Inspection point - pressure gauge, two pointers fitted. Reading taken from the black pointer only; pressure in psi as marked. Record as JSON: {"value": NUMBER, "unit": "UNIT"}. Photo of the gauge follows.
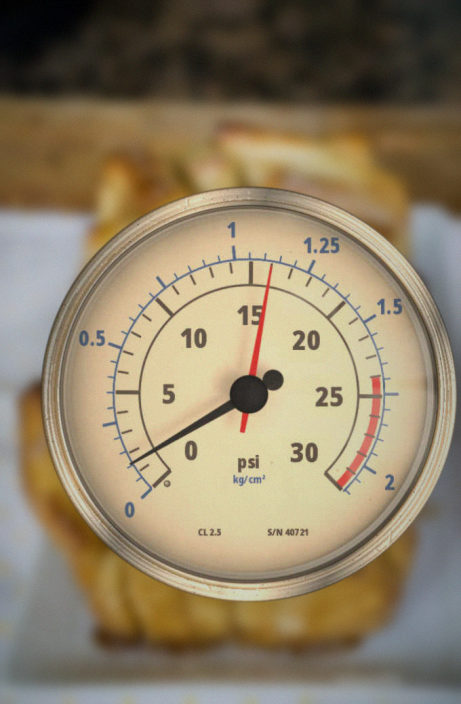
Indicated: {"value": 1.5, "unit": "psi"}
